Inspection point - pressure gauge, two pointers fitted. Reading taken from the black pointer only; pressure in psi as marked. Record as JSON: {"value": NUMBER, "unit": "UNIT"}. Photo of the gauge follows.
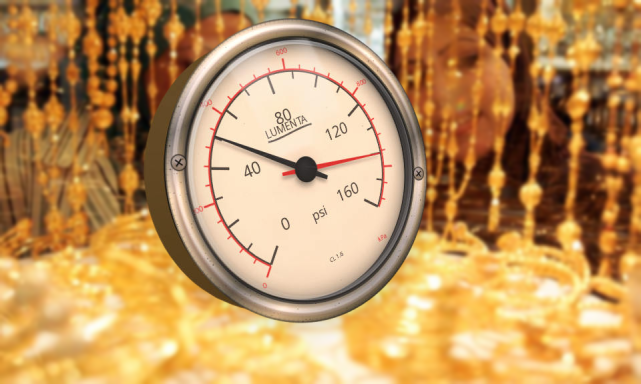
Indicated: {"value": 50, "unit": "psi"}
